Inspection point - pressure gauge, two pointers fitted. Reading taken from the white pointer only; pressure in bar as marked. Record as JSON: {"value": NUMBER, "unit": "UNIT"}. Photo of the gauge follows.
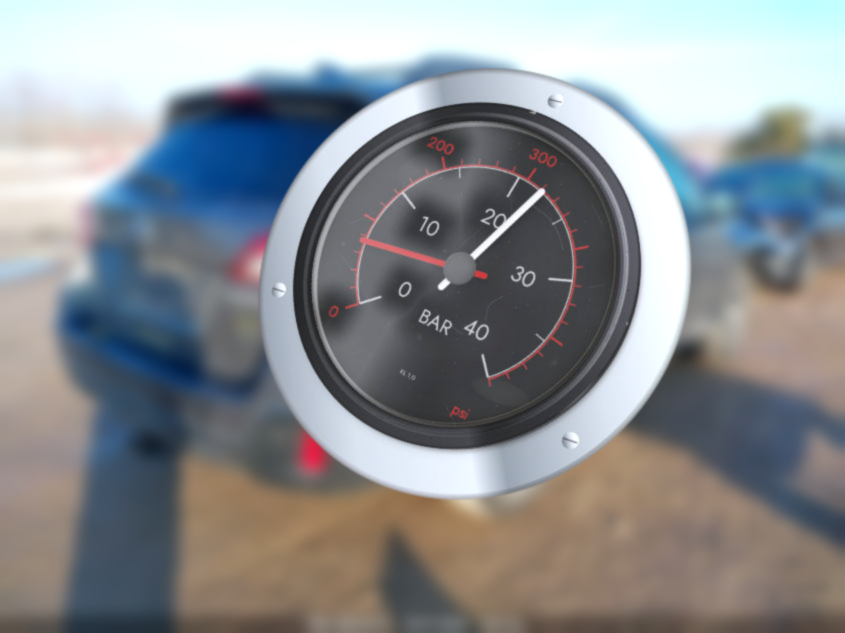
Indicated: {"value": 22.5, "unit": "bar"}
